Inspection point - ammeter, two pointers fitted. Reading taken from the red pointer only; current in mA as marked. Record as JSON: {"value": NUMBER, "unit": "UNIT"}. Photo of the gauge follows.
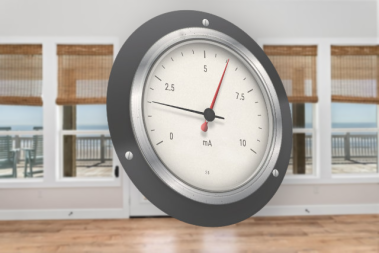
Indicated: {"value": 6, "unit": "mA"}
